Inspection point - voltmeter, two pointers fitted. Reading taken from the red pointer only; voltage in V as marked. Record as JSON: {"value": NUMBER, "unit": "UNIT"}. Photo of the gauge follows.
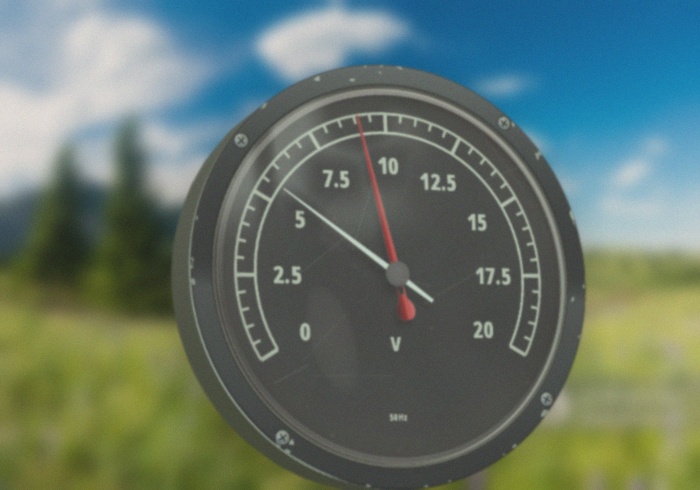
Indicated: {"value": 9, "unit": "V"}
